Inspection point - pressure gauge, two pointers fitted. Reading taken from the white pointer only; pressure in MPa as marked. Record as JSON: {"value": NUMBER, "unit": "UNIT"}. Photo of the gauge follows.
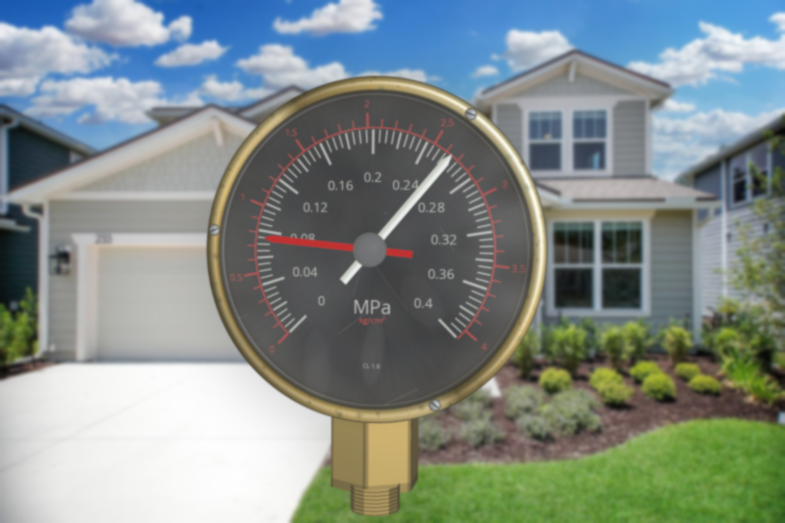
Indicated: {"value": 0.26, "unit": "MPa"}
